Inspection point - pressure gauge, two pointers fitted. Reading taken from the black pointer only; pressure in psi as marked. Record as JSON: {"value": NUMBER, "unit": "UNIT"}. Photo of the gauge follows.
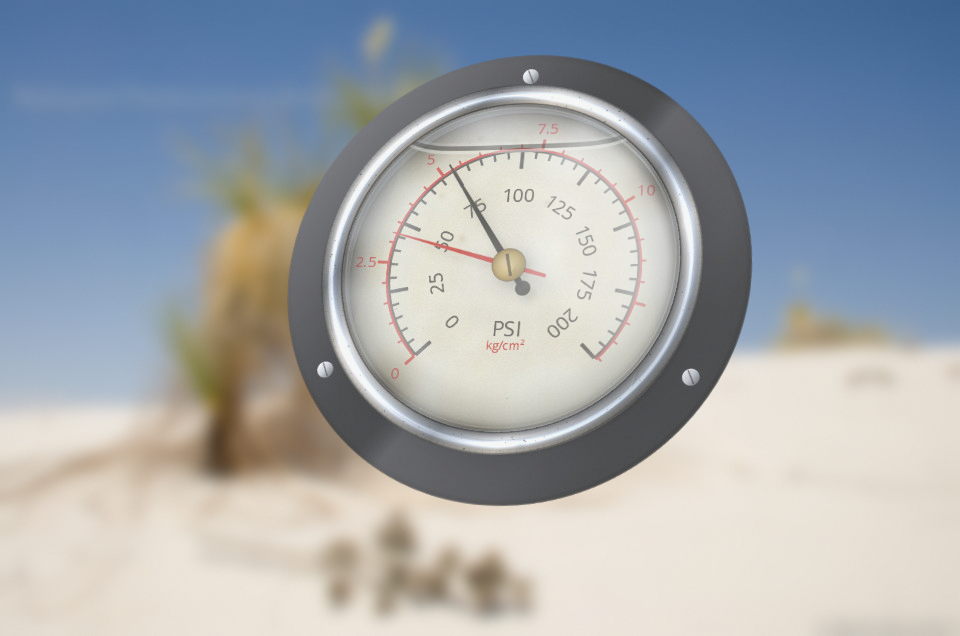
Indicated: {"value": 75, "unit": "psi"}
